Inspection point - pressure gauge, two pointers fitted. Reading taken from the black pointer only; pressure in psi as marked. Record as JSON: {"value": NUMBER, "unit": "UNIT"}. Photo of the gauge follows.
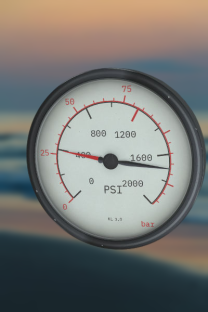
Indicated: {"value": 1700, "unit": "psi"}
